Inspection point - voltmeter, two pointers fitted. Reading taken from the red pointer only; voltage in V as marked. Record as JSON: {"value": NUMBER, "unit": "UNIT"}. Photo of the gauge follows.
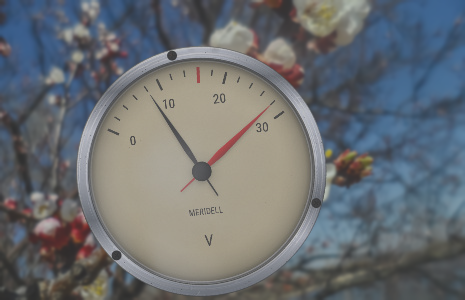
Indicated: {"value": 28, "unit": "V"}
